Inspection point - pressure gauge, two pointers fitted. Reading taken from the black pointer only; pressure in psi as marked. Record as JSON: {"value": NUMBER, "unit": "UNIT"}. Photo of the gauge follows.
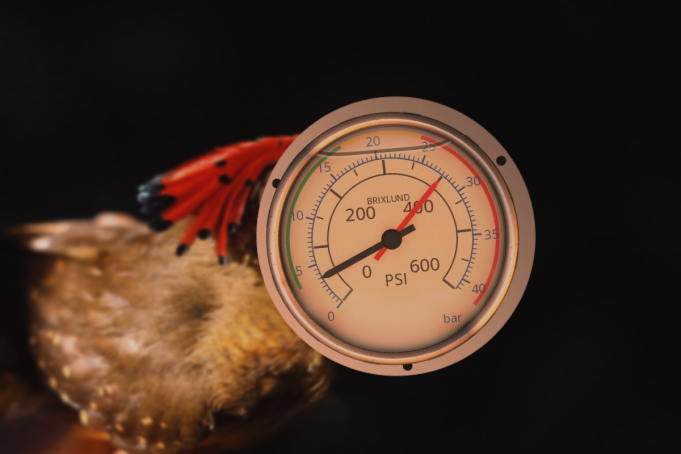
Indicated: {"value": 50, "unit": "psi"}
